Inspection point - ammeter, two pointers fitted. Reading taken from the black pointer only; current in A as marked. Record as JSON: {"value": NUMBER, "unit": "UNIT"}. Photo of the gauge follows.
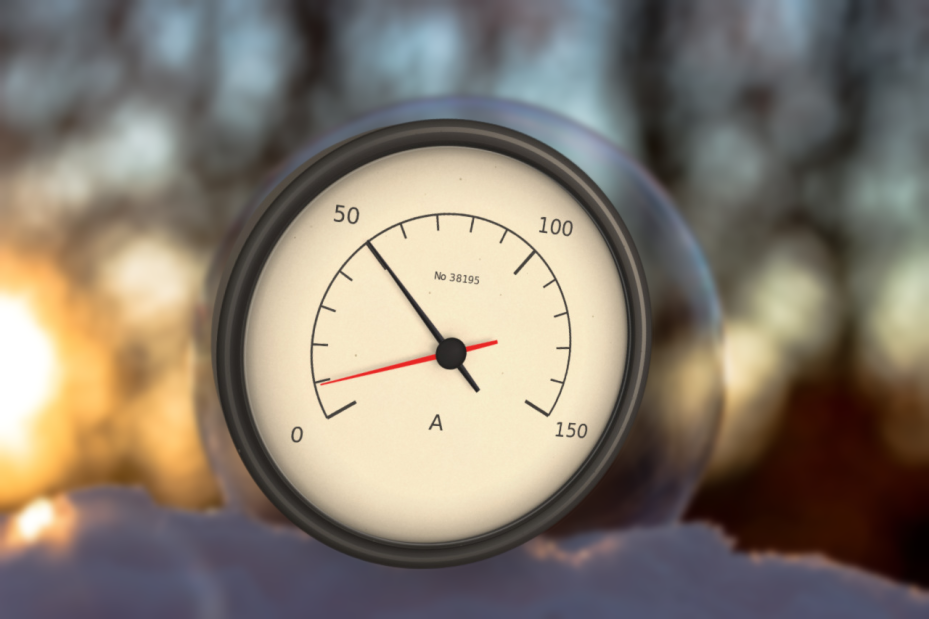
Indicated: {"value": 50, "unit": "A"}
